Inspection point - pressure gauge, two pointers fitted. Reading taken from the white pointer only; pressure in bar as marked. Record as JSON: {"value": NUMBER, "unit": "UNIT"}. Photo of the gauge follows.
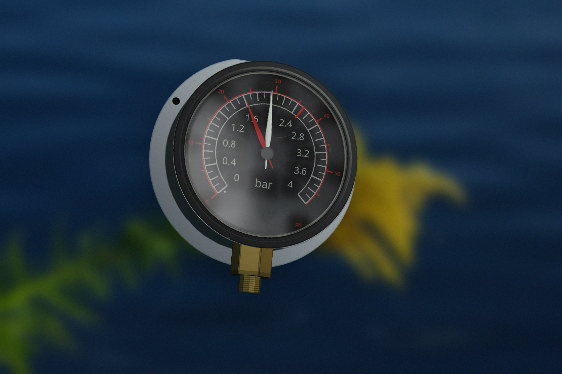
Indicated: {"value": 2, "unit": "bar"}
